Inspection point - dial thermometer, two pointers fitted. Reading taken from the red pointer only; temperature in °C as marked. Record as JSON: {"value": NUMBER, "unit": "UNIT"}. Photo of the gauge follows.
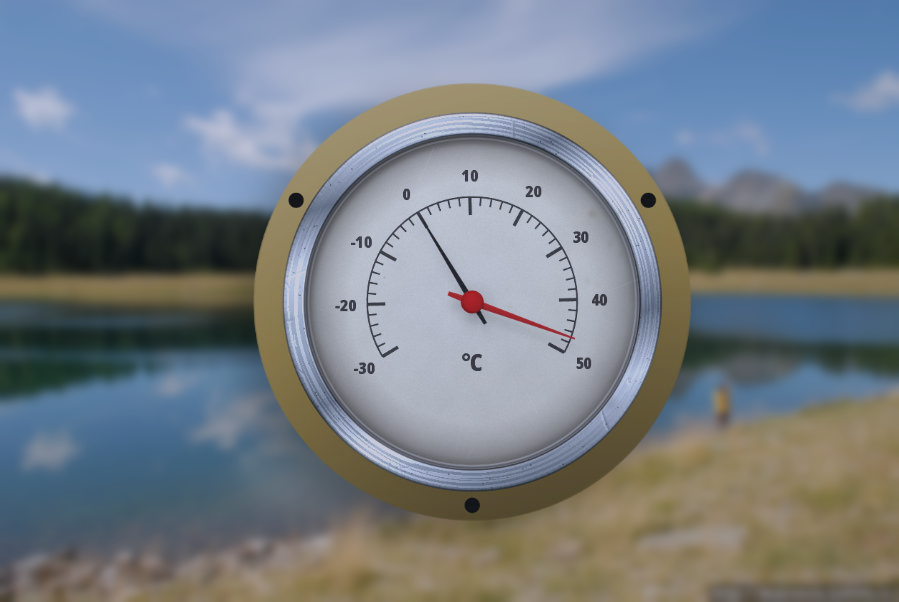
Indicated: {"value": 47, "unit": "°C"}
